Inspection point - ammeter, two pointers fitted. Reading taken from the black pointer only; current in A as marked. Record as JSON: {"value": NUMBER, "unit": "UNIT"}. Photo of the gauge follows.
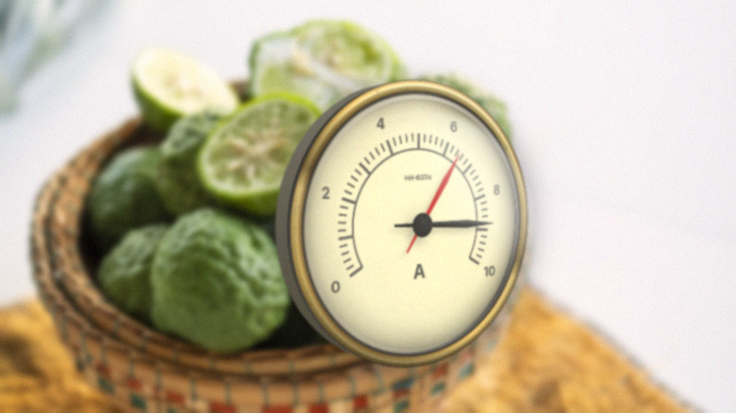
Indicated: {"value": 8.8, "unit": "A"}
